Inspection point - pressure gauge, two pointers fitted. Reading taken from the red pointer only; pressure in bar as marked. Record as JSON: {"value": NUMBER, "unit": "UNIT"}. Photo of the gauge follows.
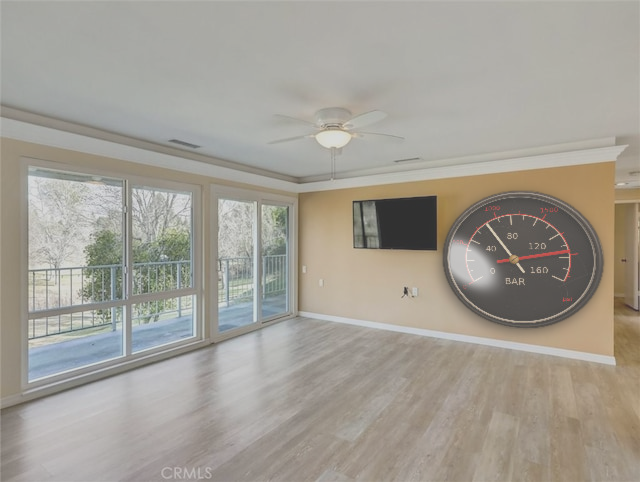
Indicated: {"value": 135, "unit": "bar"}
